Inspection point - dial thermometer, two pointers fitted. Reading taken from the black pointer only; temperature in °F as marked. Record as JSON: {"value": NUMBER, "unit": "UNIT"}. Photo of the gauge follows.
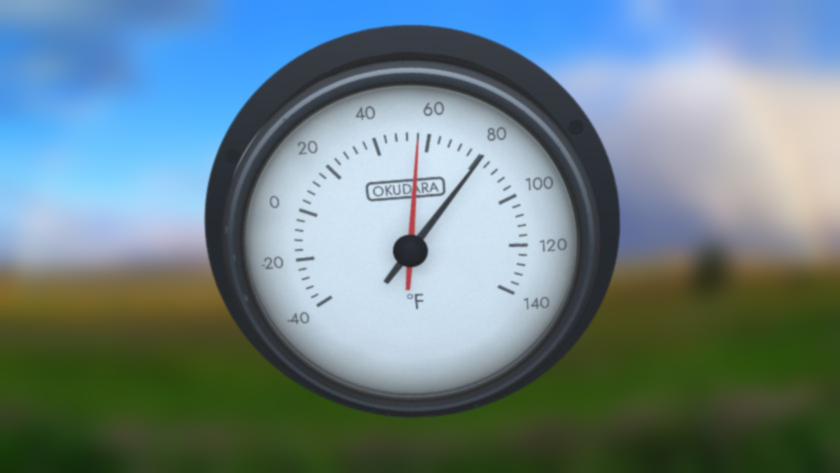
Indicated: {"value": 80, "unit": "°F"}
